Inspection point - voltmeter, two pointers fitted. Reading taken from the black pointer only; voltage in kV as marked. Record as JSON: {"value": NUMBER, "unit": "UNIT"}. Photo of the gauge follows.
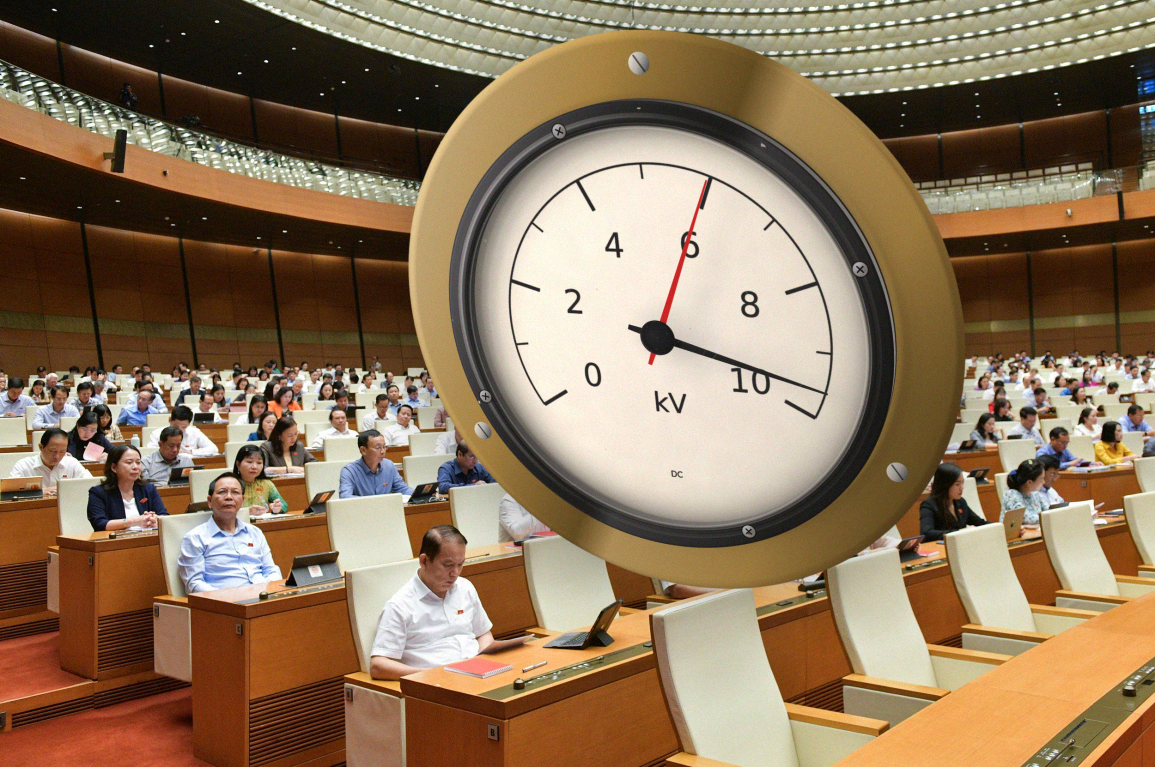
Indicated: {"value": 9.5, "unit": "kV"}
